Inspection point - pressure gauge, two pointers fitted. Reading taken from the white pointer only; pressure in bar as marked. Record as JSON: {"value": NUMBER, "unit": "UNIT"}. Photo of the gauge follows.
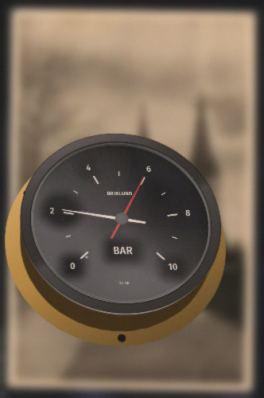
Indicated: {"value": 2, "unit": "bar"}
